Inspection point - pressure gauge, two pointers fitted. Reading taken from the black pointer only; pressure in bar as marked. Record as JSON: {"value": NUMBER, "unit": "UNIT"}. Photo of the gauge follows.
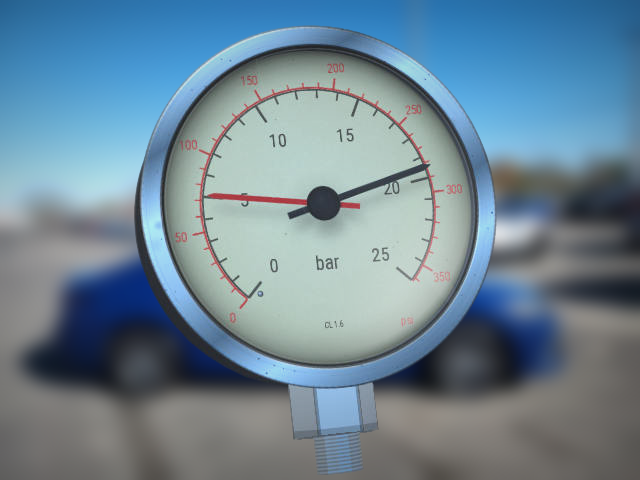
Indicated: {"value": 19.5, "unit": "bar"}
